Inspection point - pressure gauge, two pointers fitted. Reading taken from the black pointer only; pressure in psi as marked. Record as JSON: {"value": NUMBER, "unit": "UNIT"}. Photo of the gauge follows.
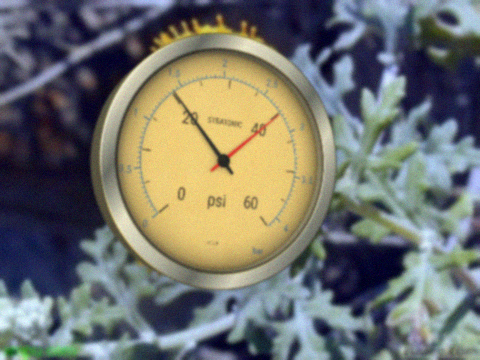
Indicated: {"value": 20, "unit": "psi"}
